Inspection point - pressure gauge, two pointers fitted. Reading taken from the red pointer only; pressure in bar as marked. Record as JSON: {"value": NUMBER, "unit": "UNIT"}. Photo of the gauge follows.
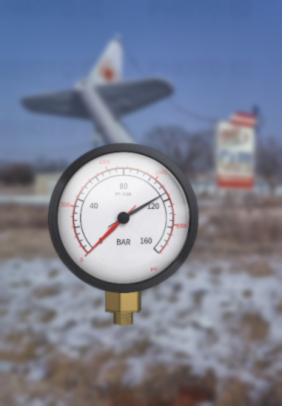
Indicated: {"value": 0, "unit": "bar"}
